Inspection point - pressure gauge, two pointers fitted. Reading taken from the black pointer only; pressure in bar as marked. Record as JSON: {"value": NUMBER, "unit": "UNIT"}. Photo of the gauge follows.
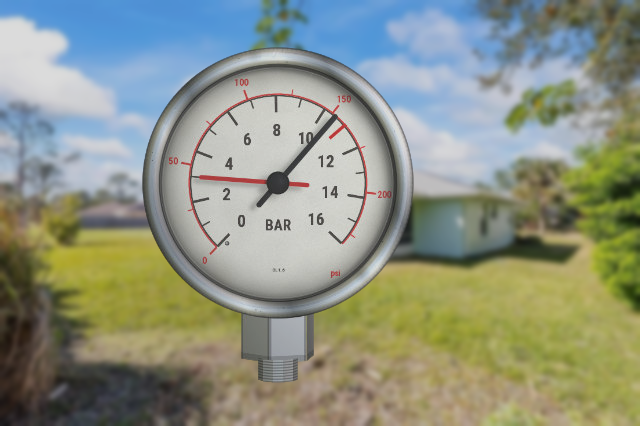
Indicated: {"value": 10.5, "unit": "bar"}
